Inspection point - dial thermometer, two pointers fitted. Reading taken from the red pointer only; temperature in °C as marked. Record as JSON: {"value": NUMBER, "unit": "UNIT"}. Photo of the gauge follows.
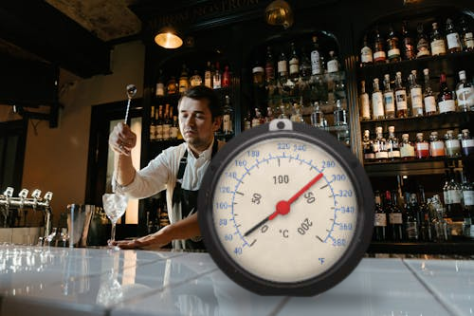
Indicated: {"value": 140, "unit": "°C"}
